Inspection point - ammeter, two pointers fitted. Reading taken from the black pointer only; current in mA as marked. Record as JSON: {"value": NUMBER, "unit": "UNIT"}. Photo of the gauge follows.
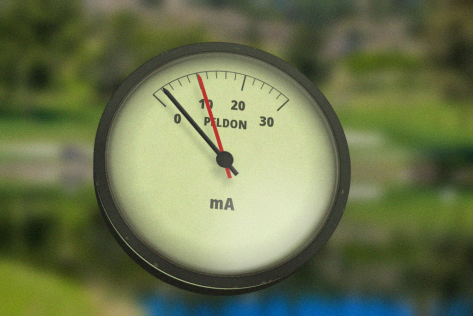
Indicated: {"value": 2, "unit": "mA"}
